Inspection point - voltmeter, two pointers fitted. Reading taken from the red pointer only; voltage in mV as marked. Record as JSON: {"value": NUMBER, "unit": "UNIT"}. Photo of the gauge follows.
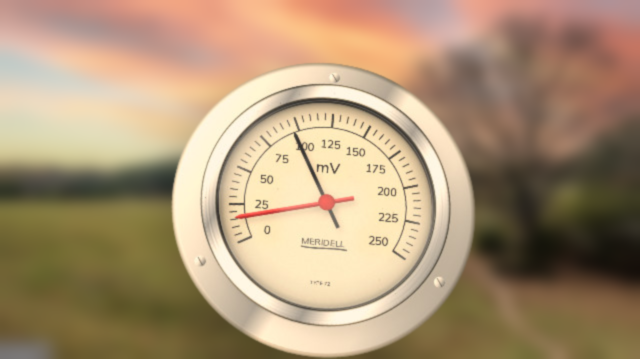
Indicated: {"value": 15, "unit": "mV"}
